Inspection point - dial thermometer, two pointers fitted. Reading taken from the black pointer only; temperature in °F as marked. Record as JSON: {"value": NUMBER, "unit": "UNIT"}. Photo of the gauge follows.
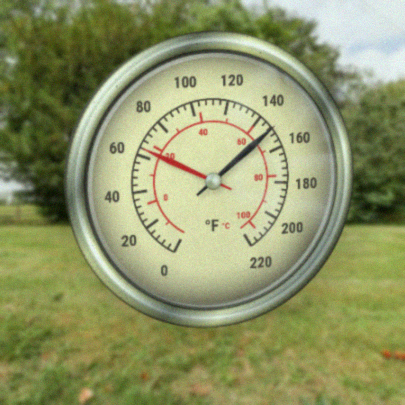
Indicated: {"value": 148, "unit": "°F"}
